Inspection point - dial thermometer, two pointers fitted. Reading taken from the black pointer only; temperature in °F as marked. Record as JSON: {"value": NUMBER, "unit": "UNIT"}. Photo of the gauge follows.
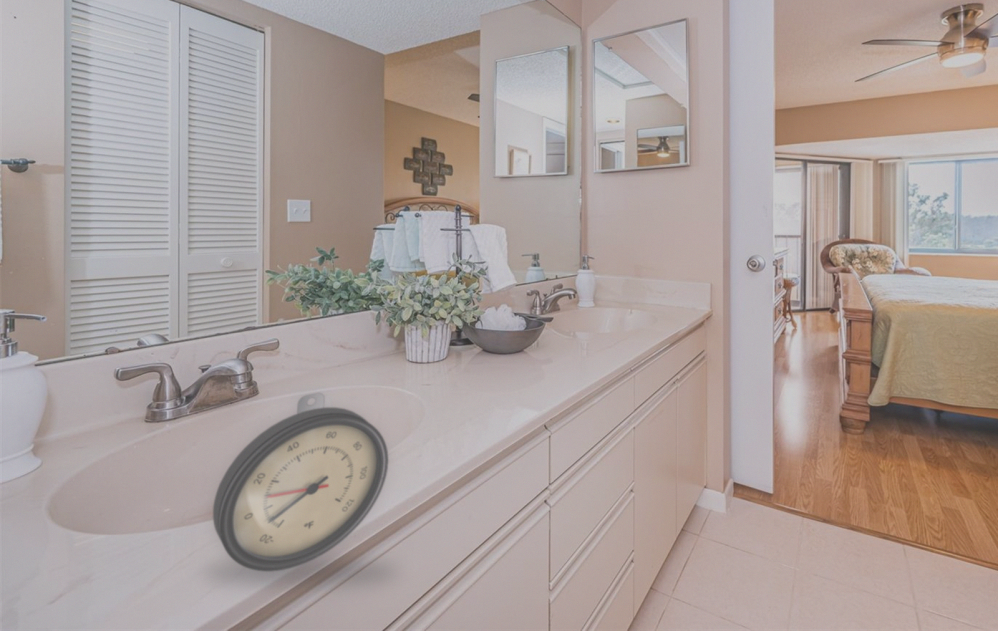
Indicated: {"value": -10, "unit": "°F"}
